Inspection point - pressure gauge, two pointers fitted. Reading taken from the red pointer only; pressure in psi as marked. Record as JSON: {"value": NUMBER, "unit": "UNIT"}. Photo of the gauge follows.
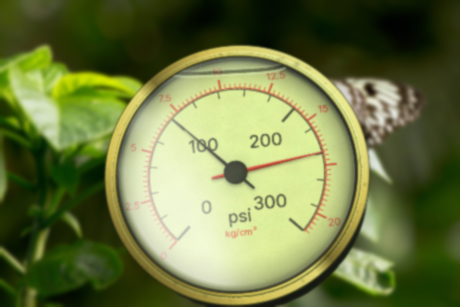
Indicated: {"value": 240, "unit": "psi"}
